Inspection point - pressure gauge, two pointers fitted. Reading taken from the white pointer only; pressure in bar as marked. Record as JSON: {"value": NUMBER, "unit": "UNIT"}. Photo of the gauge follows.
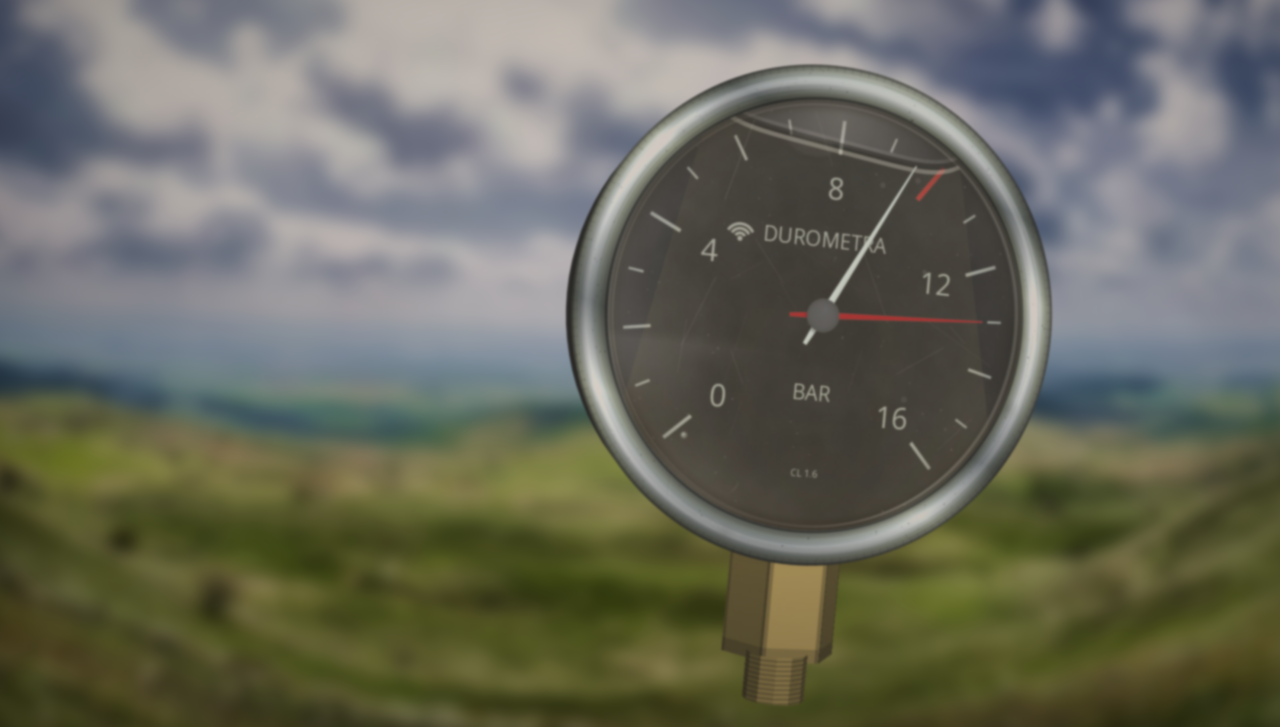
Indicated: {"value": 9.5, "unit": "bar"}
